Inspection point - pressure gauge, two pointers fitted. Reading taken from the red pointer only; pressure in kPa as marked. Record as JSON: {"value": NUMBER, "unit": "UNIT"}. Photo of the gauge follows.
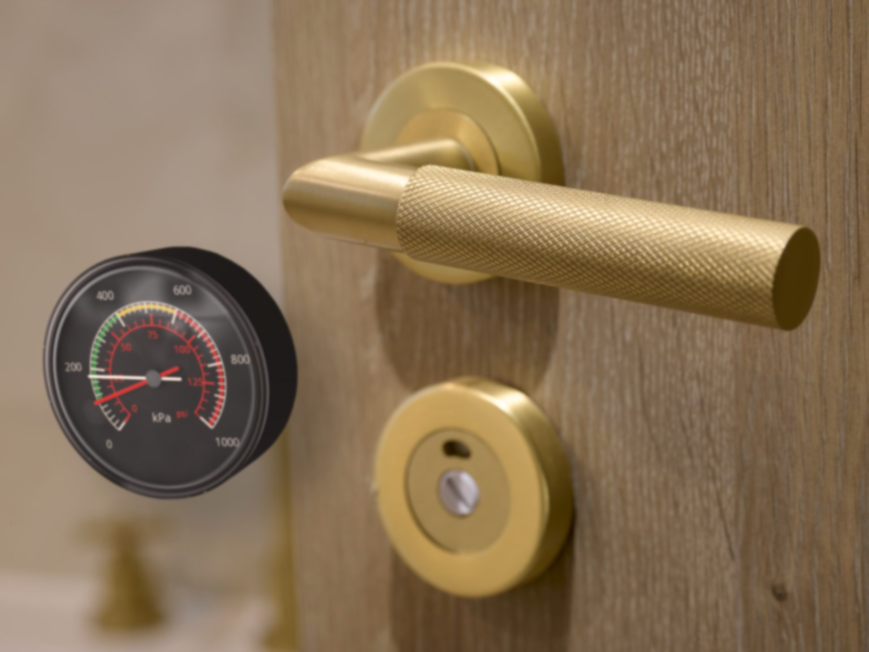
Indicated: {"value": 100, "unit": "kPa"}
